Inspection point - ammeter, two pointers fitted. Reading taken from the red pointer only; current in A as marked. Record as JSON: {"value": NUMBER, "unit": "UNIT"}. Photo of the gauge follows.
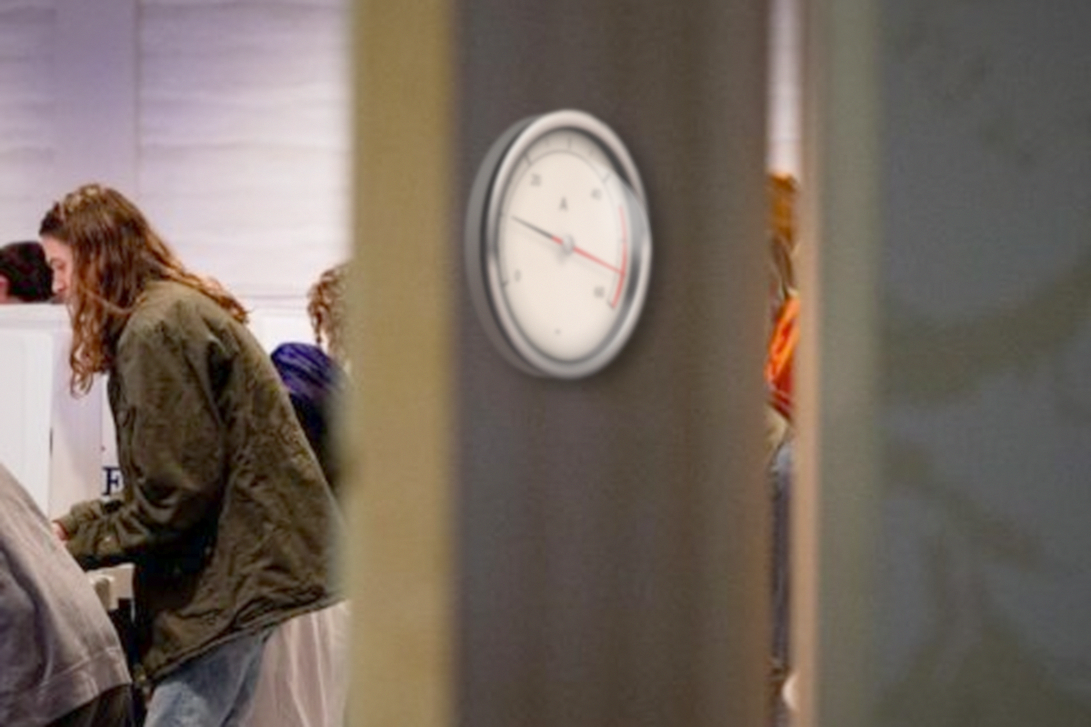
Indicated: {"value": 55, "unit": "A"}
